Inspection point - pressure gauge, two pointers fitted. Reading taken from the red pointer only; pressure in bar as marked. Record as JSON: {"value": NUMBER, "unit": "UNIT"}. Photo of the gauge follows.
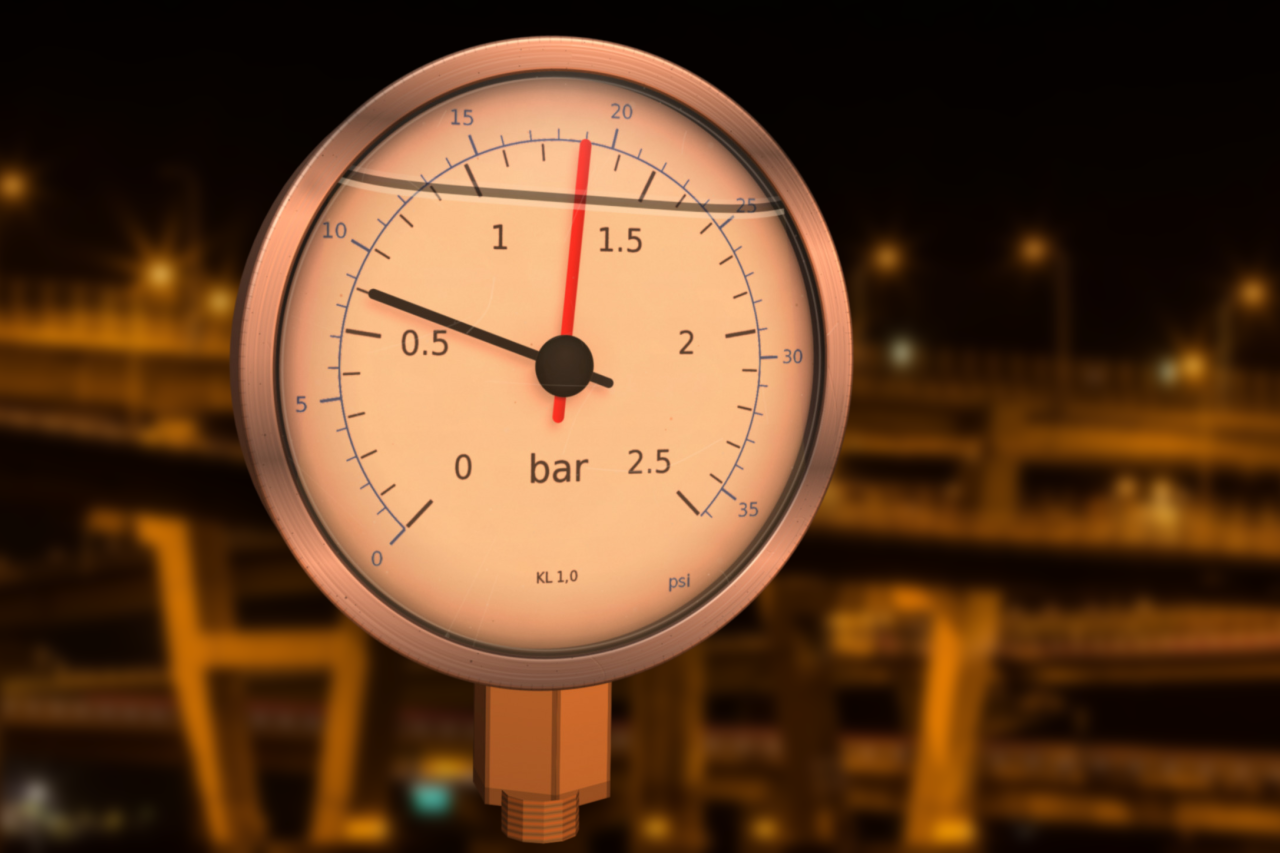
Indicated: {"value": 1.3, "unit": "bar"}
